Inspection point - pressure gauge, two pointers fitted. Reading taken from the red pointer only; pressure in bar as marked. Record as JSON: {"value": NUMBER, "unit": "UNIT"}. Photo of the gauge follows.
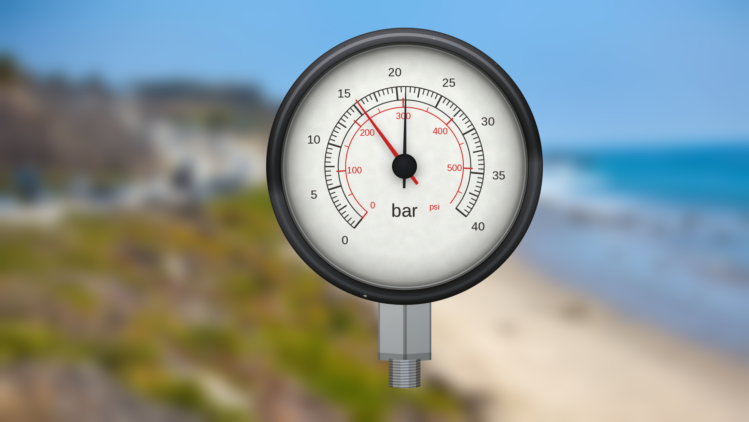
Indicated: {"value": 15.5, "unit": "bar"}
